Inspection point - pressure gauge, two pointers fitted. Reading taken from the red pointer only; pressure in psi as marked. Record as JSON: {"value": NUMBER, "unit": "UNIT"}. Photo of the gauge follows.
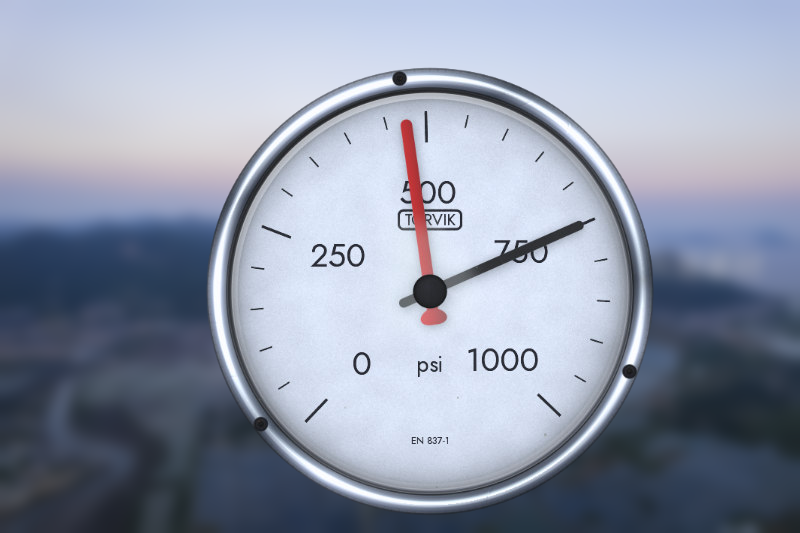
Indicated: {"value": 475, "unit": "psi"}
